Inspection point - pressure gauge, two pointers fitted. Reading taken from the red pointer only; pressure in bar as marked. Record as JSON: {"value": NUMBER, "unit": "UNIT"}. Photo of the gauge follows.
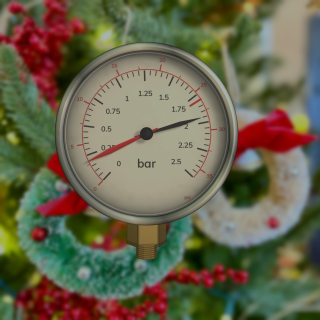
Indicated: {"value": 0.2, "unit": "bar"}
